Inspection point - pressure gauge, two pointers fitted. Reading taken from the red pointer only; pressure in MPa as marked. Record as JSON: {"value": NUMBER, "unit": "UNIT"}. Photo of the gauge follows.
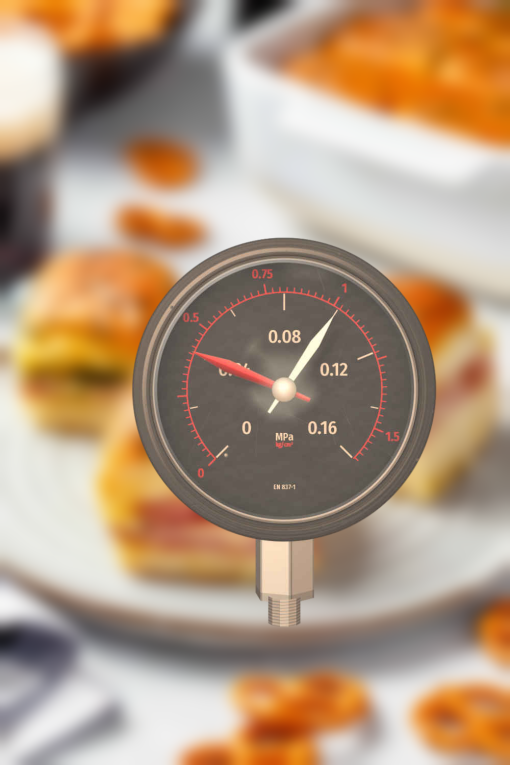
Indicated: {"value": 0.04, "unit": "MPa"}
